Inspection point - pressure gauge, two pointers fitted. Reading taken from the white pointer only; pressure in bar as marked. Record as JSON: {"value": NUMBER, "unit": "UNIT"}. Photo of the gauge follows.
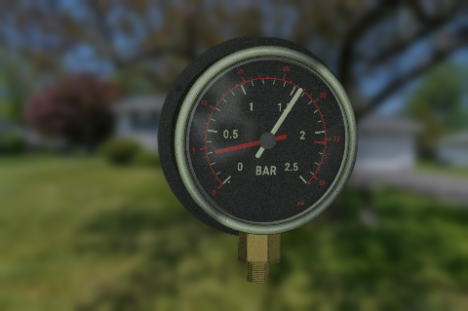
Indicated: {"value": 1.55, "unit": "bar"}
